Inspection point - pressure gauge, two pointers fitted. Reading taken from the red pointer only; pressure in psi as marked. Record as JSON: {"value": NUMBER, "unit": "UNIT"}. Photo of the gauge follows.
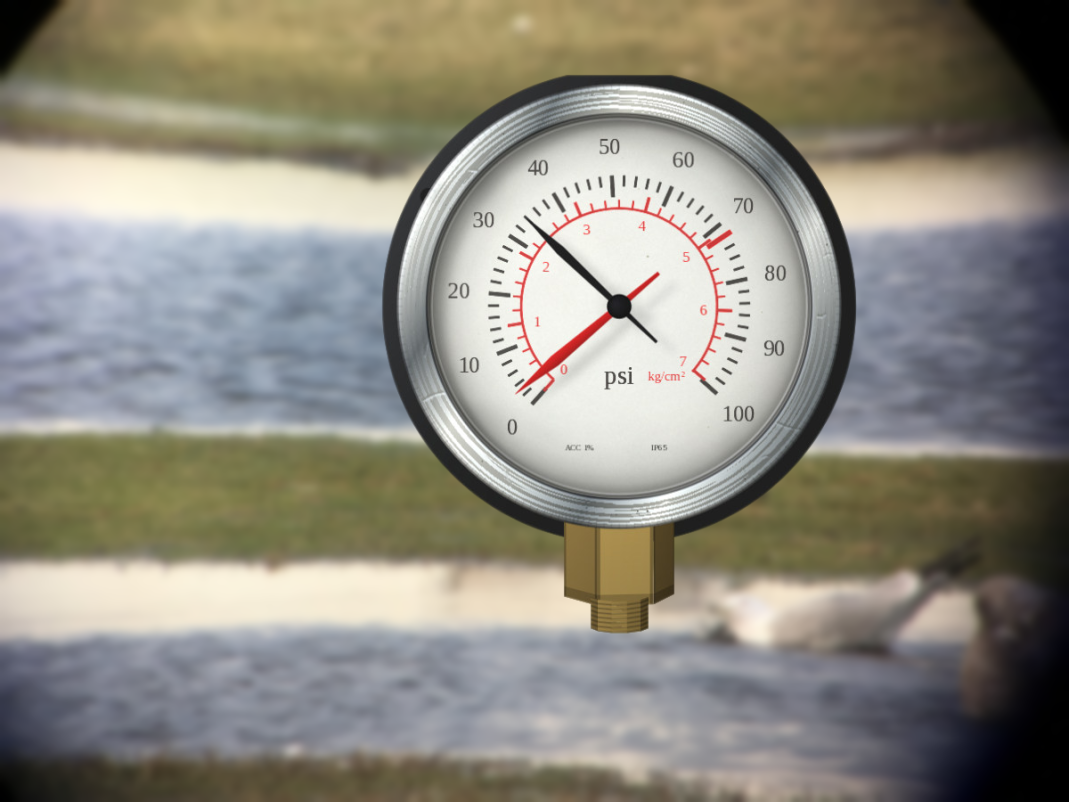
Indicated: {"value": 3, "unit": "psi"}
